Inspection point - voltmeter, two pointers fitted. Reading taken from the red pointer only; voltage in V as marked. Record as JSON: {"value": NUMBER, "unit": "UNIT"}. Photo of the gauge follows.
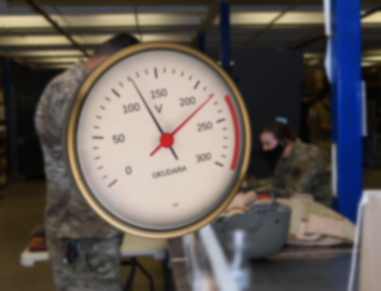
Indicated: {"value": 220, "unit": "V"}
